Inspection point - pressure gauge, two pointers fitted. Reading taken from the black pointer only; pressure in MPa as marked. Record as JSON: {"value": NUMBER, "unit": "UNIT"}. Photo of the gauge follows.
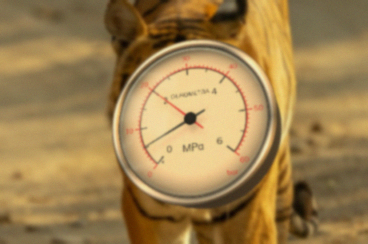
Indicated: {"value": 0.5, "unit": "MPa"}
